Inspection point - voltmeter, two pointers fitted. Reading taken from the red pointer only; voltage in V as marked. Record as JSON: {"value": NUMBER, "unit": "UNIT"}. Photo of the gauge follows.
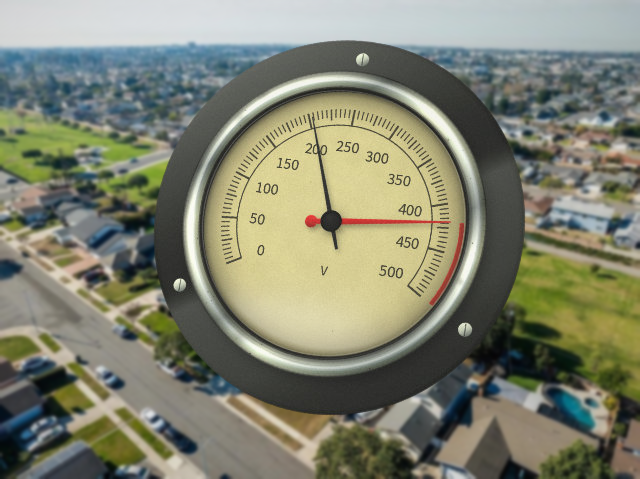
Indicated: {"value": 420, "unit": "V"}
